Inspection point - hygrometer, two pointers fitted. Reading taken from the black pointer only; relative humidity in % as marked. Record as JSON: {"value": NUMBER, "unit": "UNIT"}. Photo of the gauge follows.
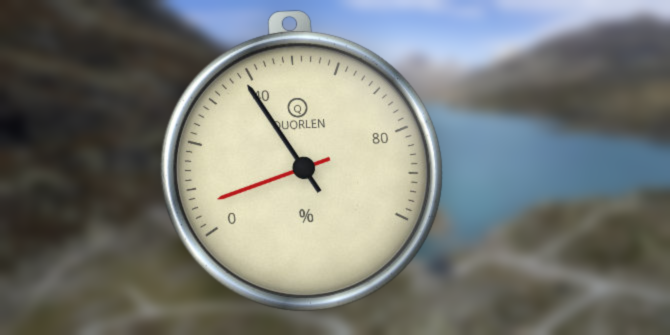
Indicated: {"value": 38, "unit": "%"}
